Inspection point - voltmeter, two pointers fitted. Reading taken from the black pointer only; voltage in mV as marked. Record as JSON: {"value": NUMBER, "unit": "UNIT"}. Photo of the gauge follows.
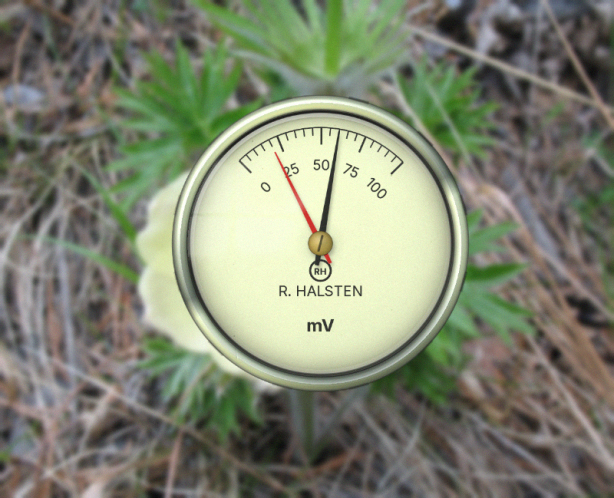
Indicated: {"value": 60, "unit": "mV"}
